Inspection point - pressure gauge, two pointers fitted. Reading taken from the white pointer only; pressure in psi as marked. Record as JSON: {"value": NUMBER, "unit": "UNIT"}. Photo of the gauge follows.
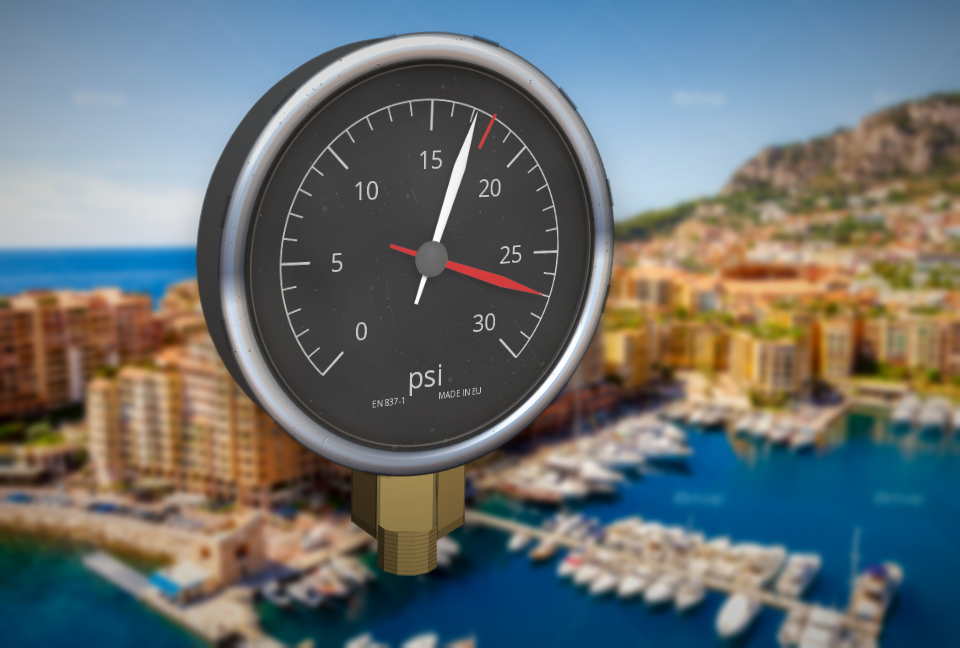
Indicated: {"value": 17, "unit": "psi"}
